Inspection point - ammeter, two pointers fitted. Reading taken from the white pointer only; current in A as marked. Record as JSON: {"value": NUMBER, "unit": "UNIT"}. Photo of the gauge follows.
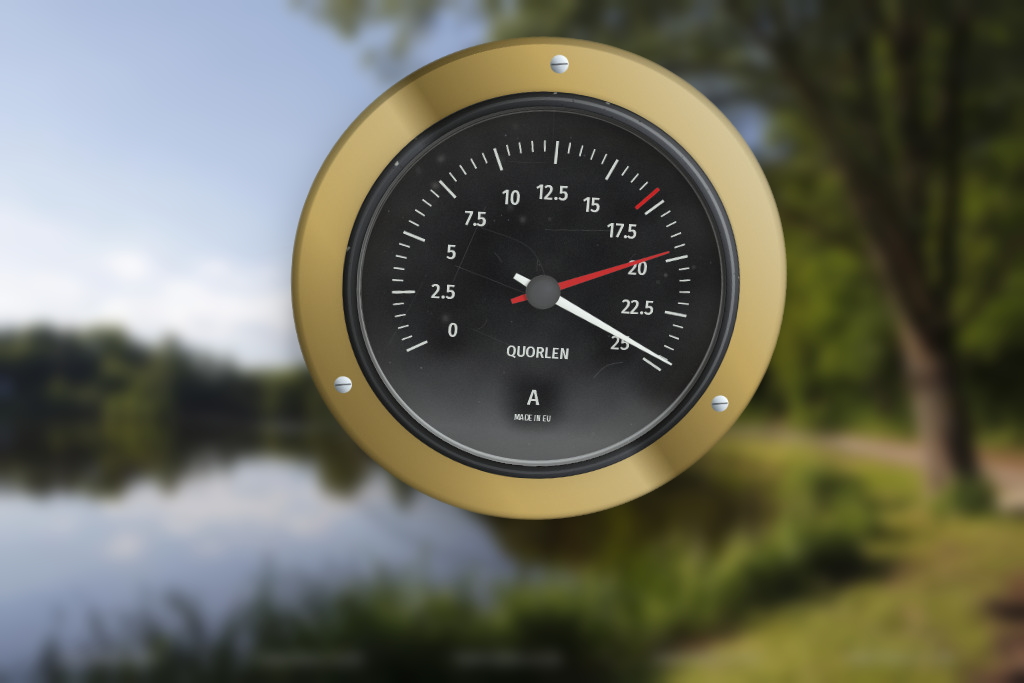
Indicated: {"value": 24.5, "unit": "A"}
